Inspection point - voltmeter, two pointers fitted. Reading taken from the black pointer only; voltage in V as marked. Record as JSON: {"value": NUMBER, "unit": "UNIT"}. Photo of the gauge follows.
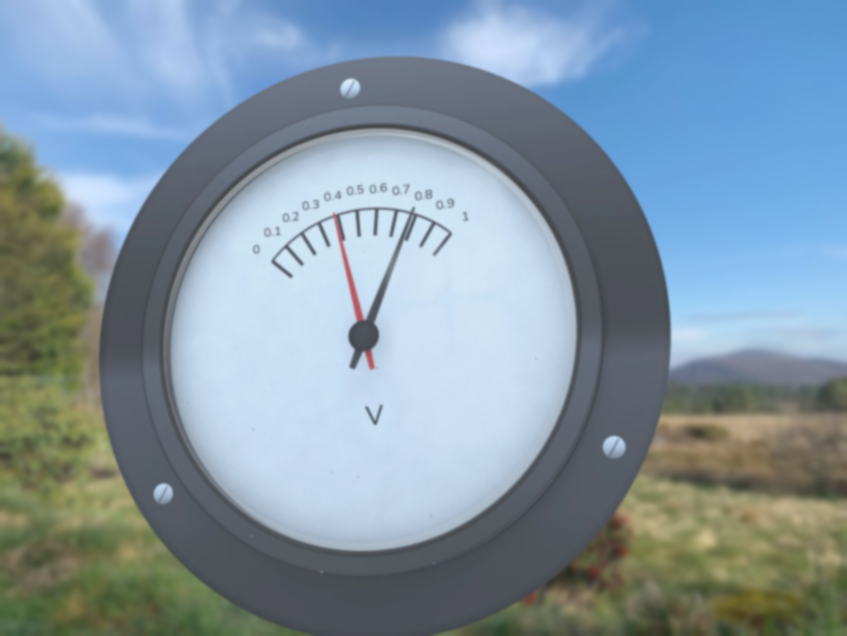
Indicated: {"value": 0.8, "unit": "V"}
